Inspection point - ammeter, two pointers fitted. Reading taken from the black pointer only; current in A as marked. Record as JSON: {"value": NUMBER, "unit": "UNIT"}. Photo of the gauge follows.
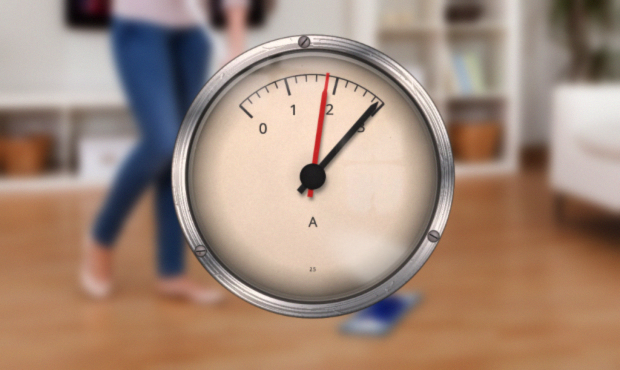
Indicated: {"value": 2.9, "unit": "A"}
